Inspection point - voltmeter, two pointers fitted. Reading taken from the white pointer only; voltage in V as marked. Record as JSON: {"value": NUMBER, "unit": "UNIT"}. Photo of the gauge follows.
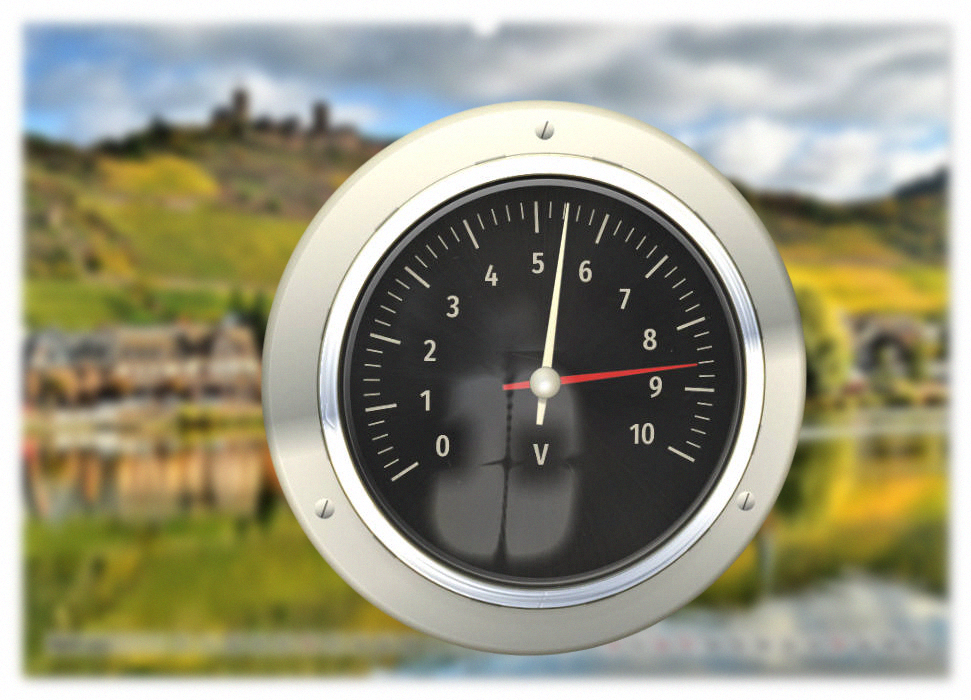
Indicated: {"value": 5.4, "unit": "V"}
